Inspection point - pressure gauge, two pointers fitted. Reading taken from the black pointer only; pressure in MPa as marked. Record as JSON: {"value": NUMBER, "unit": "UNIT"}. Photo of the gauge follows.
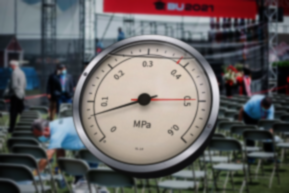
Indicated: {"value": 0.06, "unit": "MPa"}
